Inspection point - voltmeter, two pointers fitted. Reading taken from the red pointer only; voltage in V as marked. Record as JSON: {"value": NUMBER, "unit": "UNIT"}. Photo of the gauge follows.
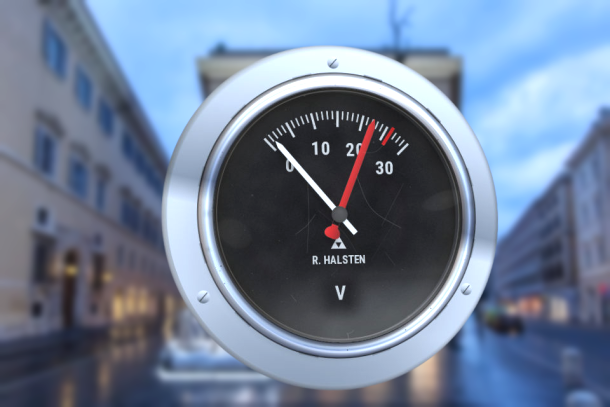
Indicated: {"value": 22, "unit": "V"}
